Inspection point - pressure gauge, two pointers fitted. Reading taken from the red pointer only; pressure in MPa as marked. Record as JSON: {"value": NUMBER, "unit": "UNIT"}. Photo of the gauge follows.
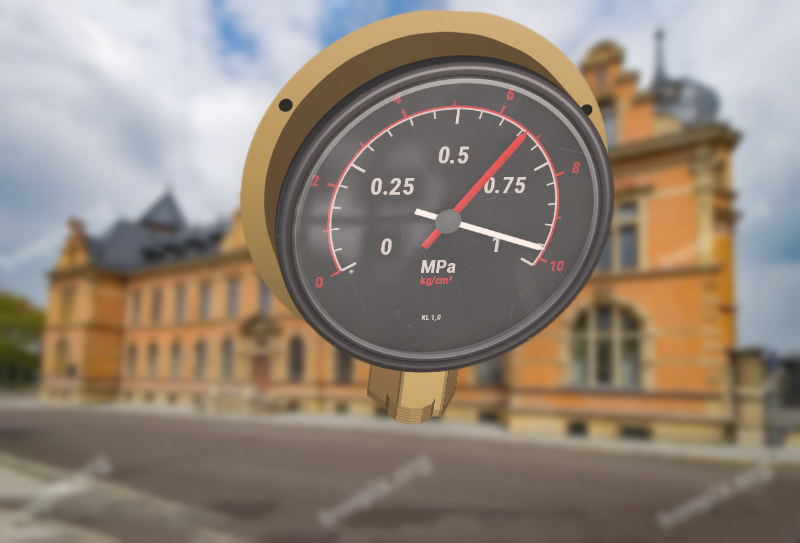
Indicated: {"value": 0.65, "unit": "MPa"}
